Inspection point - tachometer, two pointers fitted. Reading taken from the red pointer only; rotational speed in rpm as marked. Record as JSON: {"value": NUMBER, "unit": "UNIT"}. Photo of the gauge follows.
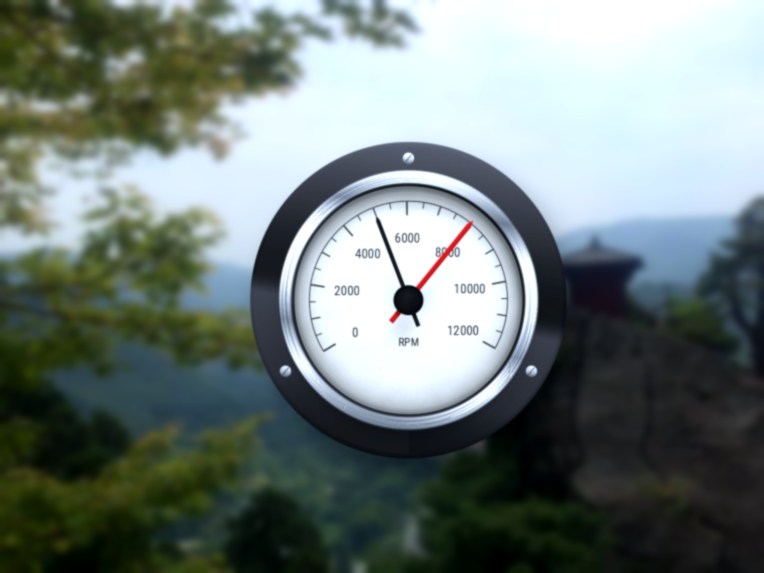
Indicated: {"value": 8000, "unit": "rpm"}
